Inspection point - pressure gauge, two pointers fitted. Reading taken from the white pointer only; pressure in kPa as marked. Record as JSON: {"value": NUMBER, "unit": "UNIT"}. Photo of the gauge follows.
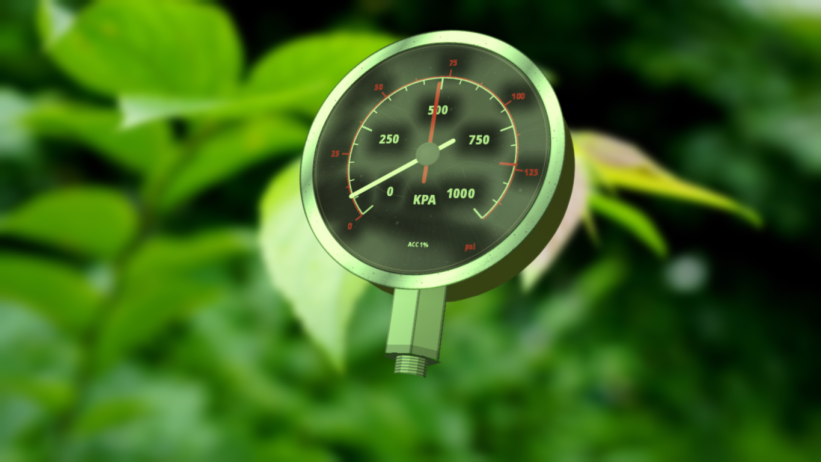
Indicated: {"value": 50, "unit": "kPa"}
